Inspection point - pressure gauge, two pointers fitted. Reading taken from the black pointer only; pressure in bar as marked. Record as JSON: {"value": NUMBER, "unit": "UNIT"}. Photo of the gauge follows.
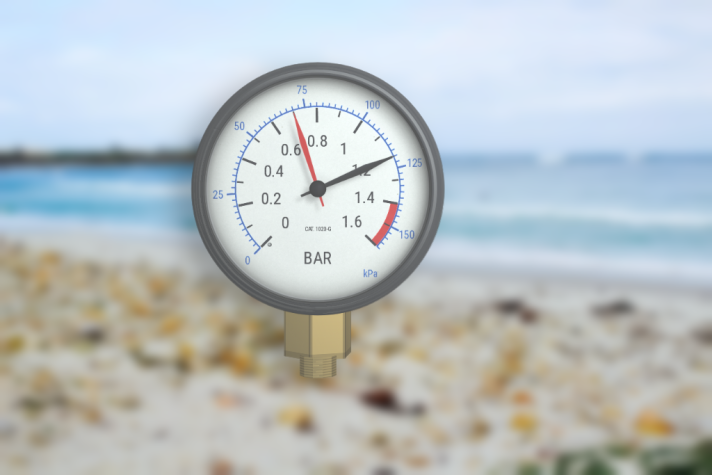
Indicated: {"value": 1.2, "unit": "bar"}
